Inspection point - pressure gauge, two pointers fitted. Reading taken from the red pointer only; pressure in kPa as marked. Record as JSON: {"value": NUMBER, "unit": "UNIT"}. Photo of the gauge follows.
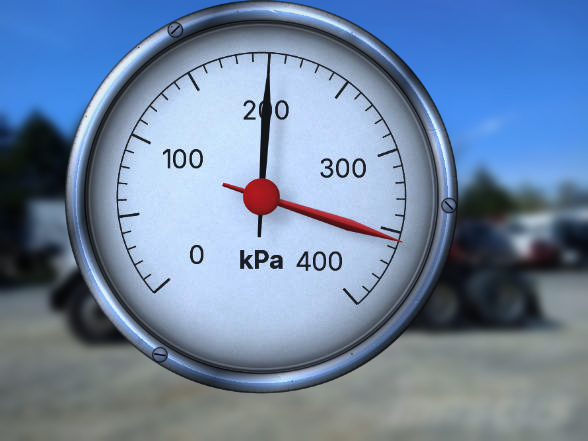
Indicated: {"value": 355, "unit": "kPa"}
